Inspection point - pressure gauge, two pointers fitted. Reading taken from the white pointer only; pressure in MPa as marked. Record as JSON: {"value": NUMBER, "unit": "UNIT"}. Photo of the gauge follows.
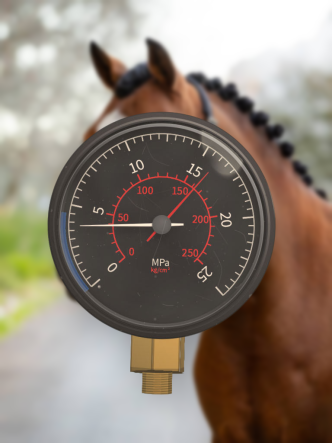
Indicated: {"value": 3.75, "unit": "MPa"}
